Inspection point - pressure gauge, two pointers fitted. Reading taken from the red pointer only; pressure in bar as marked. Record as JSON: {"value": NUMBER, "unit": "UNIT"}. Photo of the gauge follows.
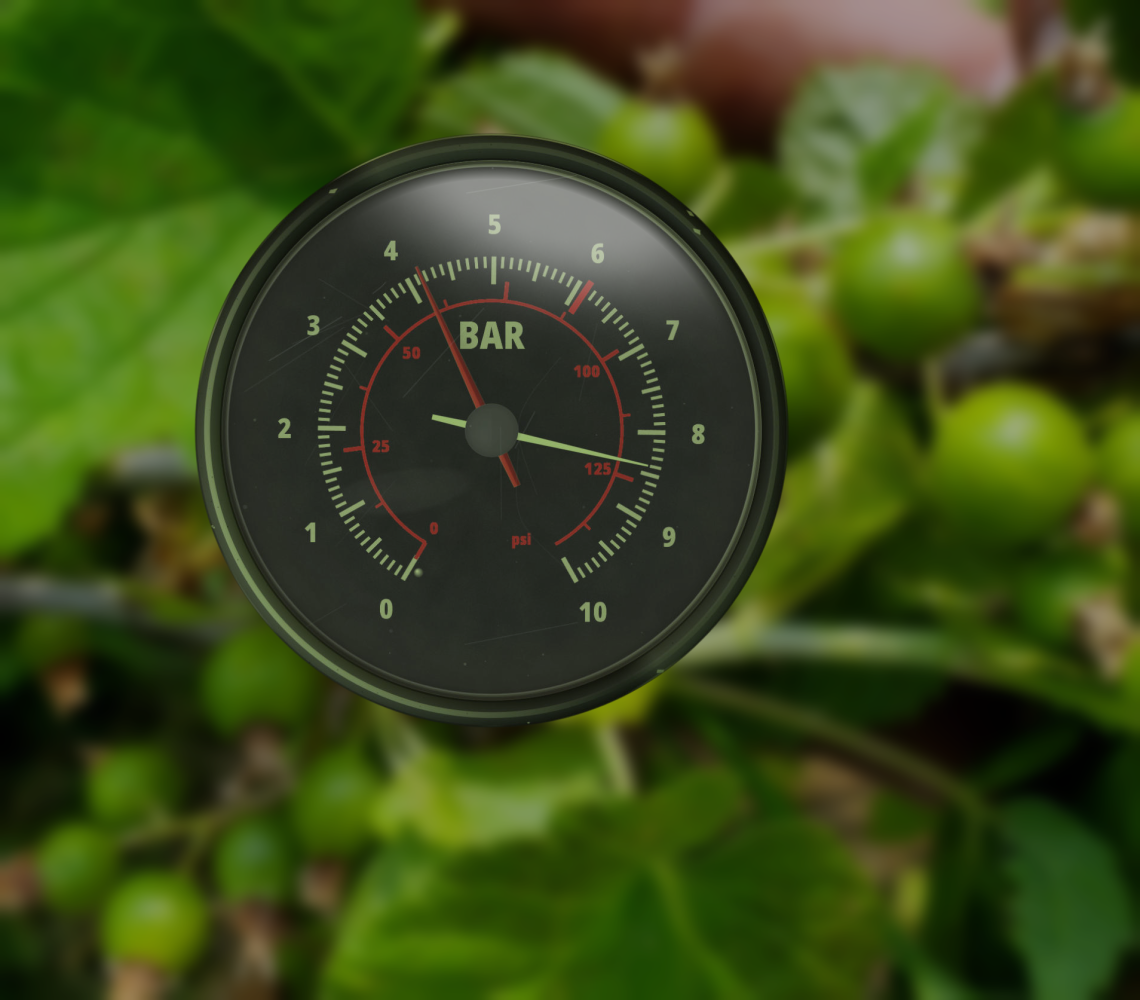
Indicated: {"value": 4.15, "unit": "bar"}
